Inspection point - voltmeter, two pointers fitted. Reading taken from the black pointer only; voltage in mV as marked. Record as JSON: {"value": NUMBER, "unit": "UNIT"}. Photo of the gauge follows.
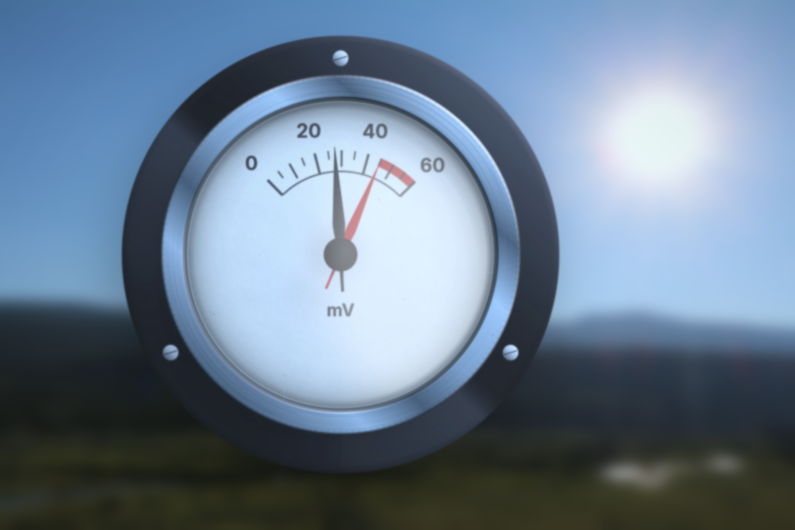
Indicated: {"value": 27.5, "unit": "mV"}
